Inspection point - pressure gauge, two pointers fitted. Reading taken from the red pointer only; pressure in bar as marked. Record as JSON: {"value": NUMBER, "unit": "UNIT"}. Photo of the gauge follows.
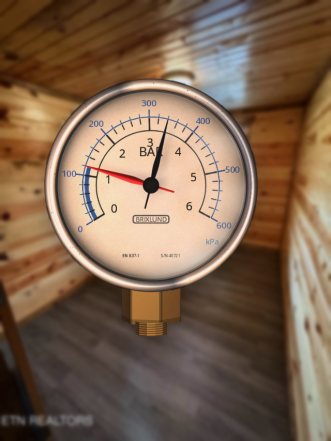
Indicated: {"value": 1.2, "unit": "bar"}
